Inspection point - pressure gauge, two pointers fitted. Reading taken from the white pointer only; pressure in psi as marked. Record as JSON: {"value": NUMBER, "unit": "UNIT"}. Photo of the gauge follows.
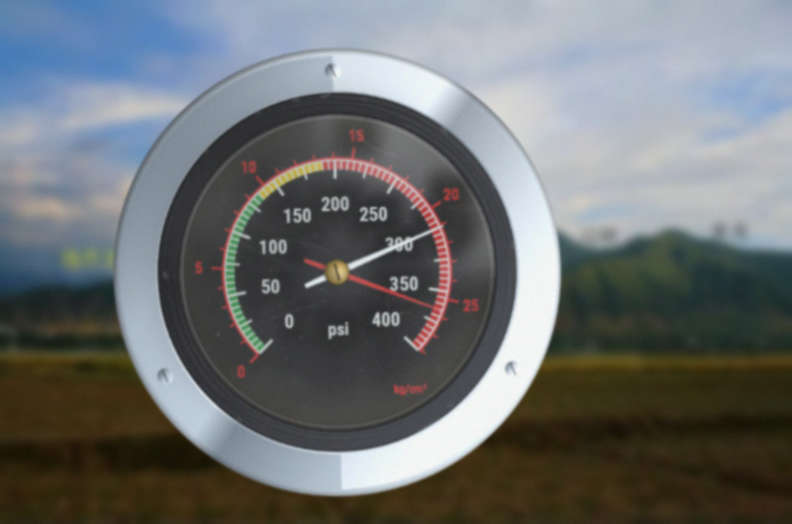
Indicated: {"value": 300, "unit": "psi"}
